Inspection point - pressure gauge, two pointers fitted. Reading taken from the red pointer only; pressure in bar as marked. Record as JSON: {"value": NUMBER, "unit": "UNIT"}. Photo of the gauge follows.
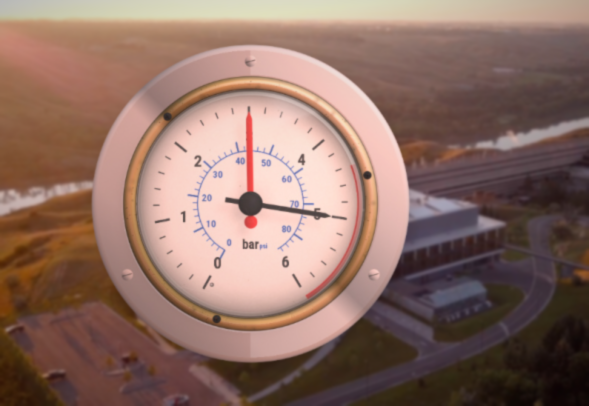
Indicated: {"value": 3, "unit": "bar"}
